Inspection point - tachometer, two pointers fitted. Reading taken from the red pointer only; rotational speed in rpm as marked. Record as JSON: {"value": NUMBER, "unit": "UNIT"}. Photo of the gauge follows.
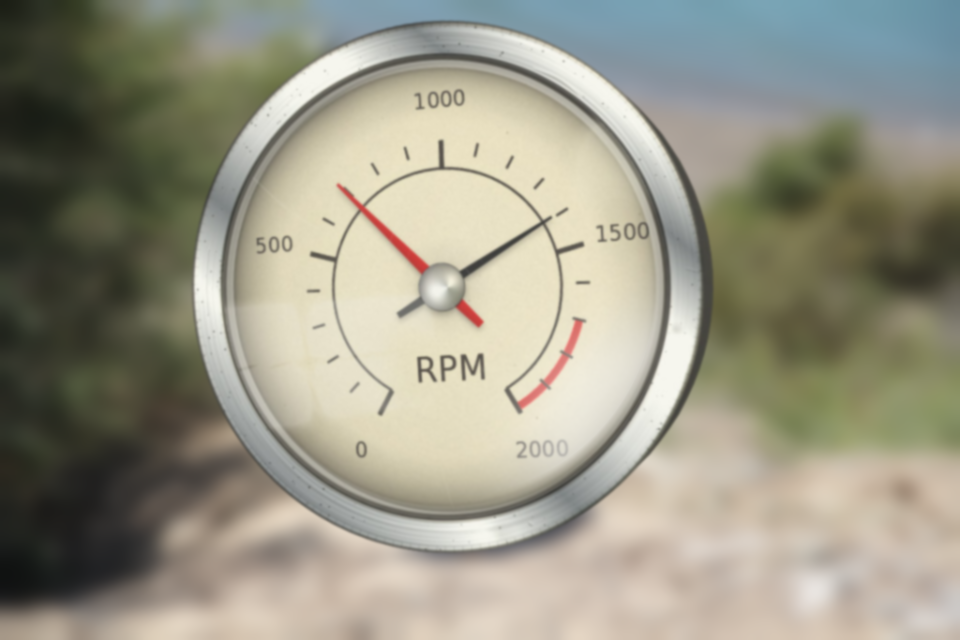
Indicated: {"value": 700, "unit": "rpm"}
